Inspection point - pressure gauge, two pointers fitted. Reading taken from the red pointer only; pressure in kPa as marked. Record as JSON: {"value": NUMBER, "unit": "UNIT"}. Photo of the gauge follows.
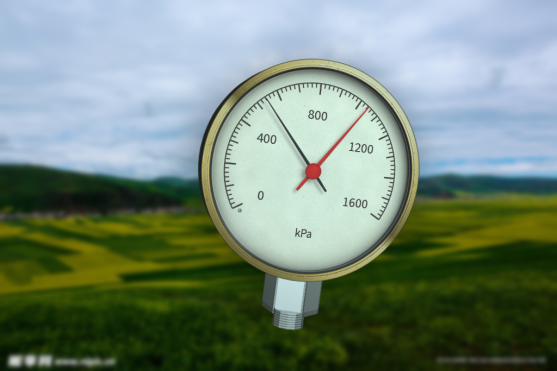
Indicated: {"value": 1040, "unit": "kPa"}
